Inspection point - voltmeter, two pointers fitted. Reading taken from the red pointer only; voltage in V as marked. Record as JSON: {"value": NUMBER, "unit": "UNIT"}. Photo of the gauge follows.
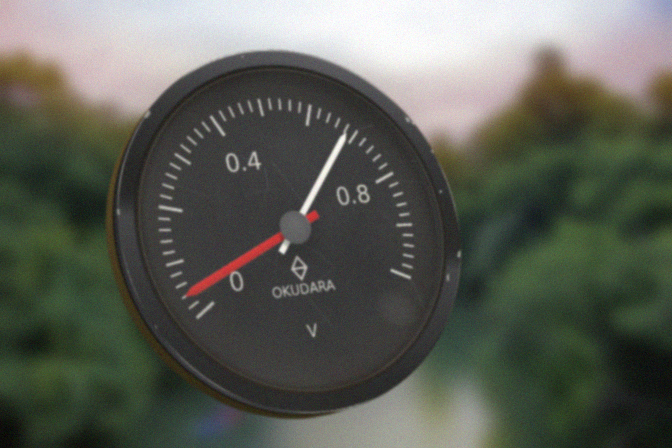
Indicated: {"value": 0.04, "unit": "V"}
